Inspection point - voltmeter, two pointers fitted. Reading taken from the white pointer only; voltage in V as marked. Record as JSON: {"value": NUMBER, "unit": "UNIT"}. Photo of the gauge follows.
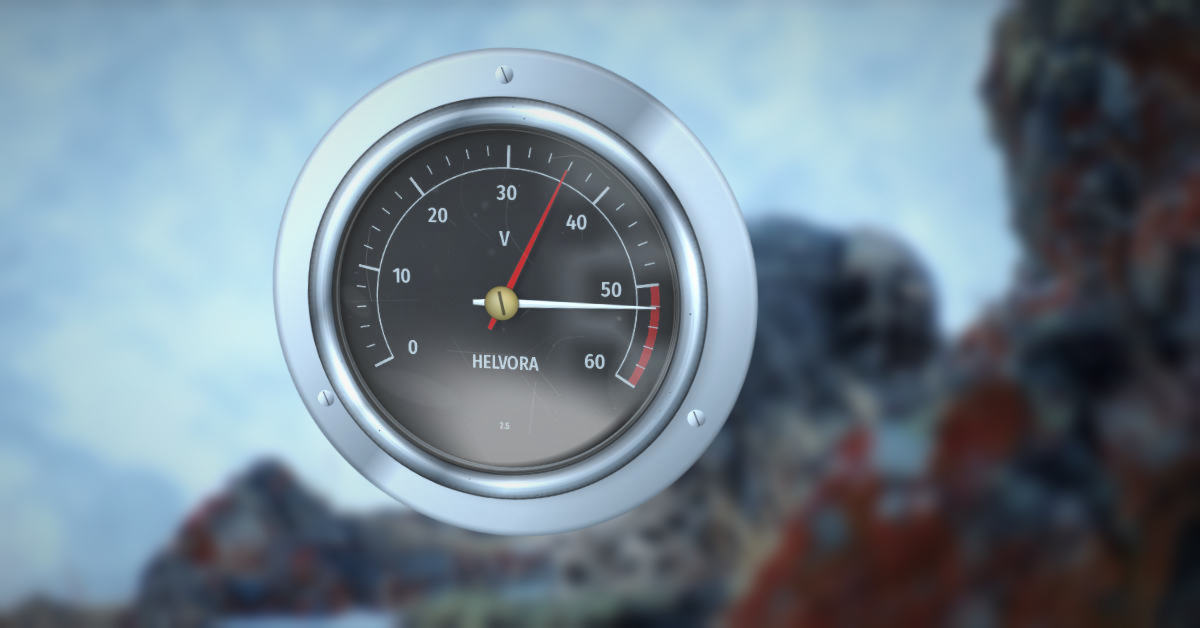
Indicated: {"value": 52, "unit": "V"}
